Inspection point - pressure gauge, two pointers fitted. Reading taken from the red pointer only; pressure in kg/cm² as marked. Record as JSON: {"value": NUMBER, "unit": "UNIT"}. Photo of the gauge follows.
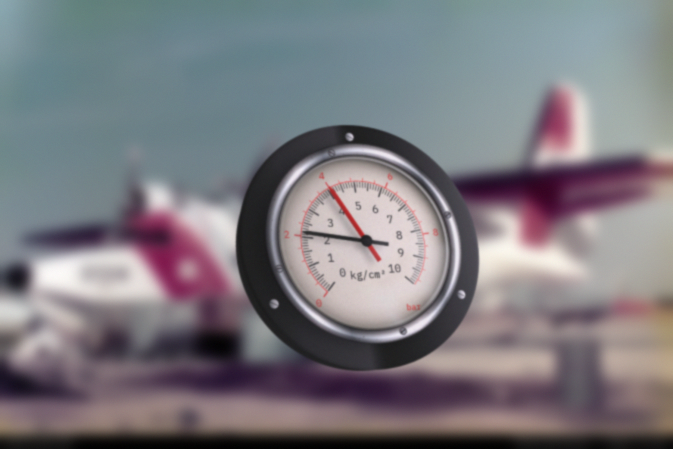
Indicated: {"value": 4, "unit": "kg/cm²"}
